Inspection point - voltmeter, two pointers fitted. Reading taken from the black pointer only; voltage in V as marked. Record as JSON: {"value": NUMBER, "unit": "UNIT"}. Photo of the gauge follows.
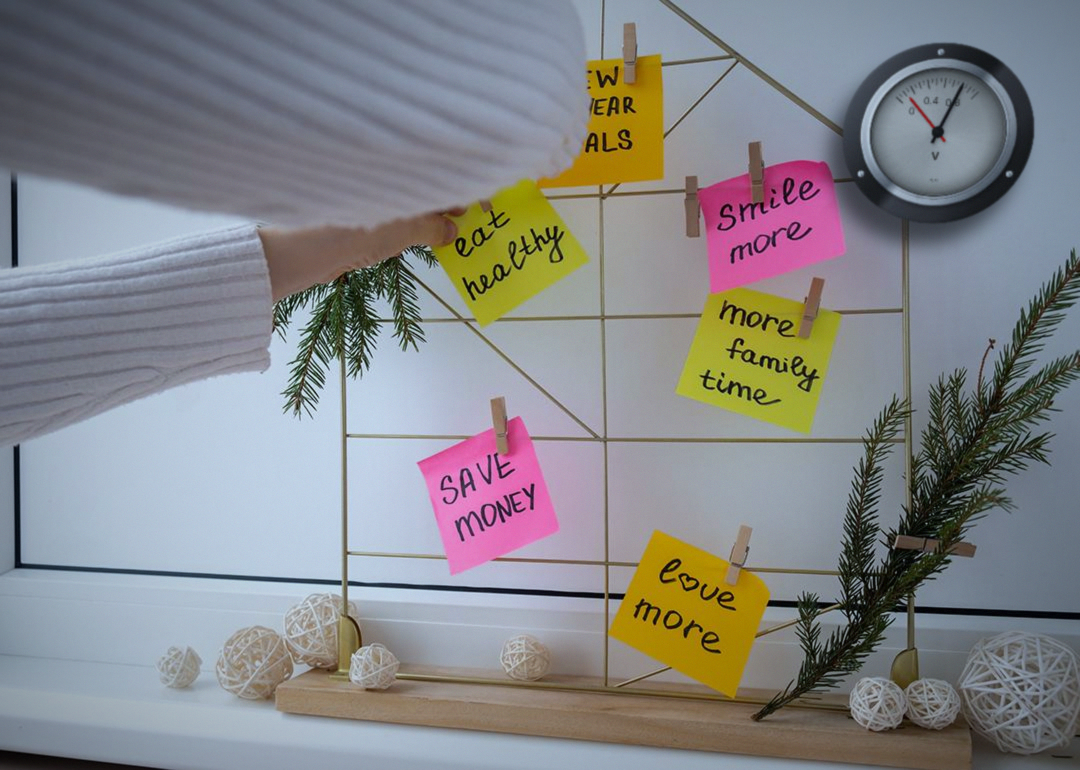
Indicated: {"value": 0.8, "unit": "V"}
